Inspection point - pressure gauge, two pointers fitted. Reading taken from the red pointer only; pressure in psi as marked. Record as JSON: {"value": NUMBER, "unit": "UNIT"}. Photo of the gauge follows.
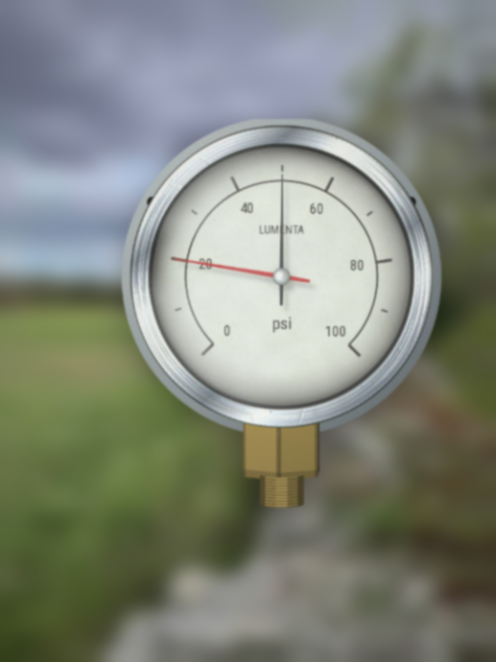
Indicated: {"value": 20, "unit": "psi"}
